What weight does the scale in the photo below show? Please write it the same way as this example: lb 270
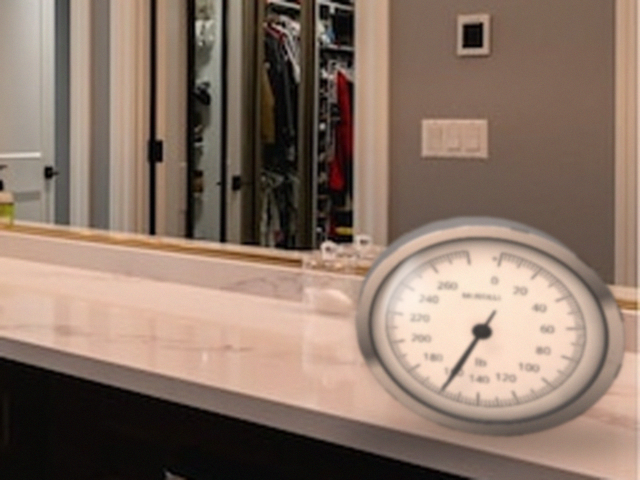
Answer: lb 160
